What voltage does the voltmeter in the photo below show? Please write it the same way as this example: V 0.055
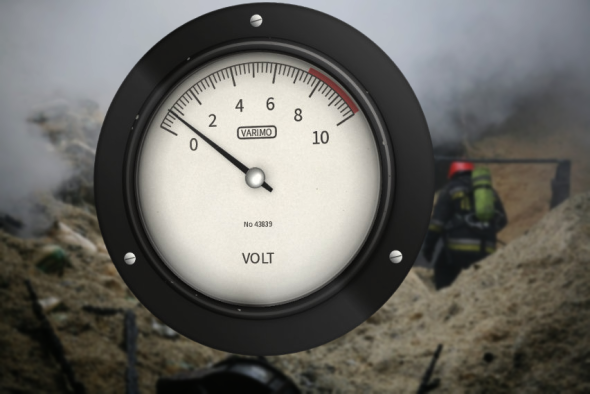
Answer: V 0.8
